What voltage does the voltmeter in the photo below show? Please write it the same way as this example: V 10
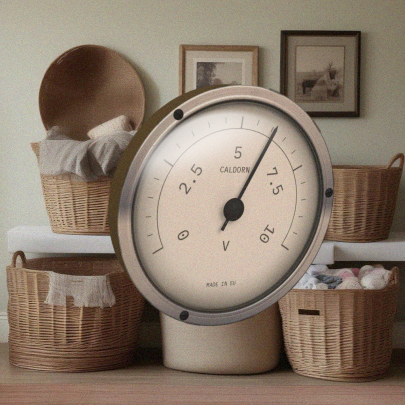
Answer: V 6
